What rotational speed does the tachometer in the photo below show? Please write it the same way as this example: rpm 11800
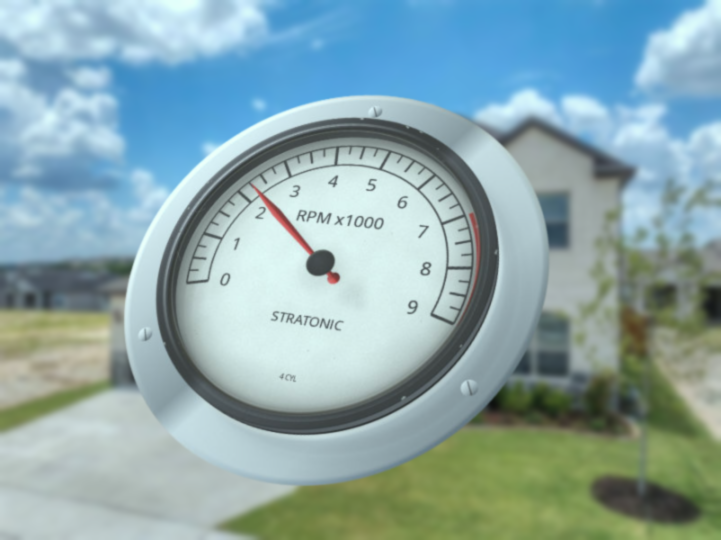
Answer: rpm 2250
